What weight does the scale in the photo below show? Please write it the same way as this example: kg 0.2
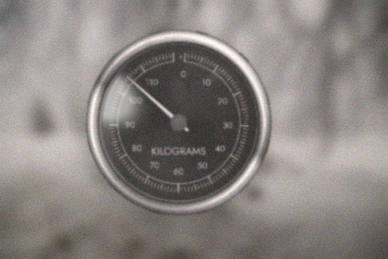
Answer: kg 105
